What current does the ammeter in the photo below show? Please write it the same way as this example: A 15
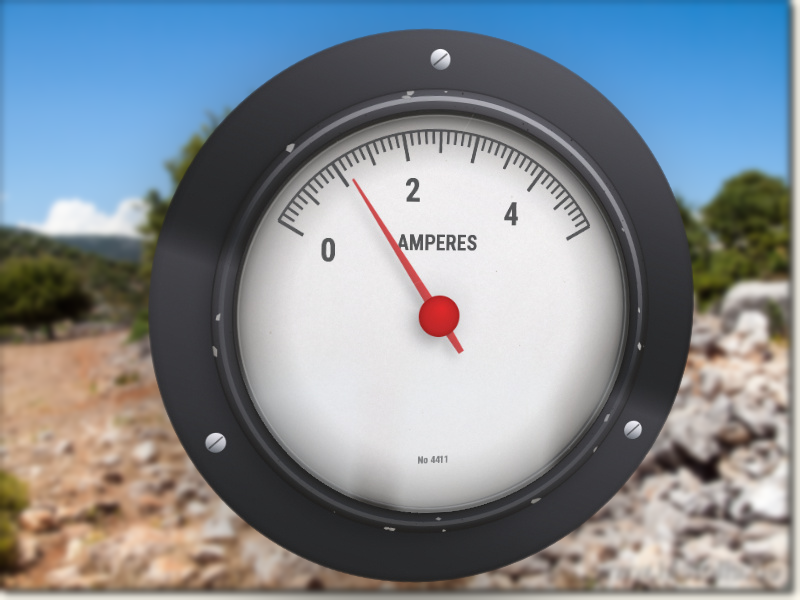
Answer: A 1.1
